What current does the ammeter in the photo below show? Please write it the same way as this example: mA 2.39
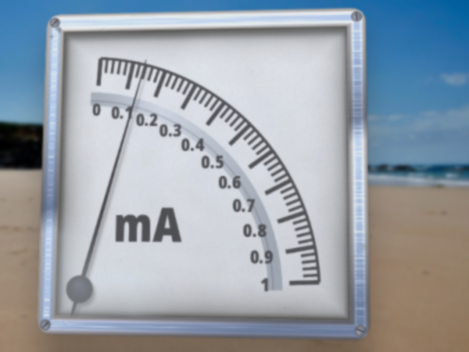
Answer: mA 0.14
